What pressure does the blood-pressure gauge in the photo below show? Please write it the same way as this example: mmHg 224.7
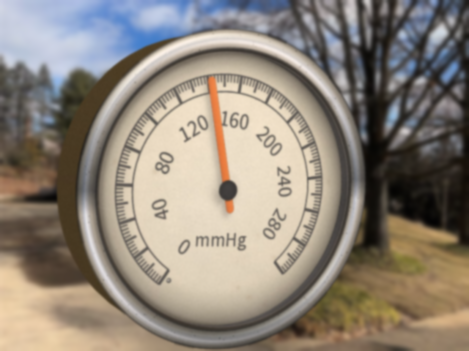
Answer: mmHg 140
